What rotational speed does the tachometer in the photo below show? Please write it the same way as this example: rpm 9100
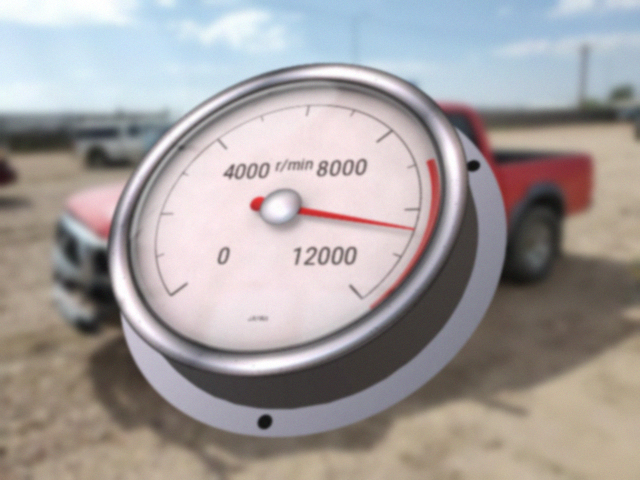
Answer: rpm 10500
